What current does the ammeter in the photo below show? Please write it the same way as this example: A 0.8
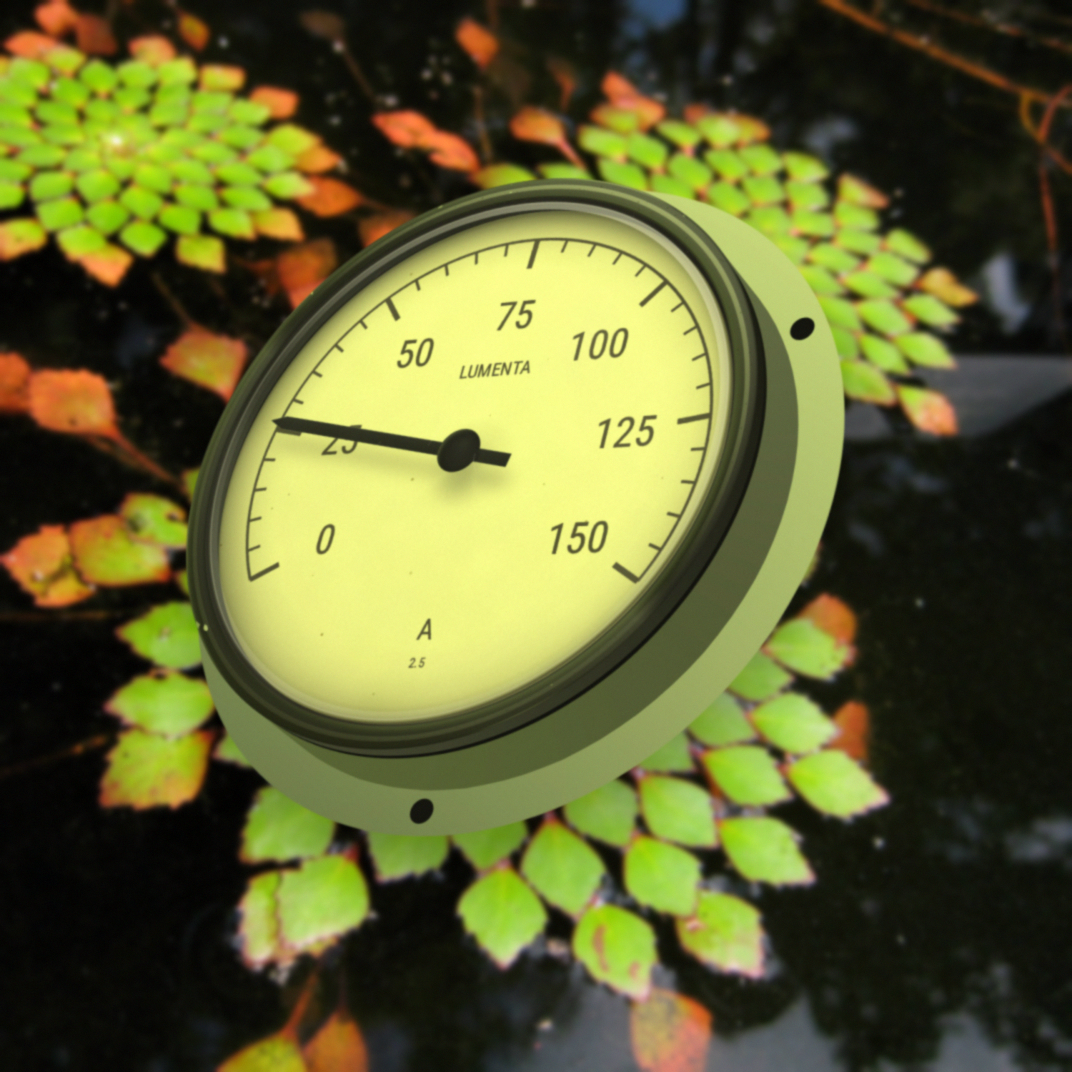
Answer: A 25
